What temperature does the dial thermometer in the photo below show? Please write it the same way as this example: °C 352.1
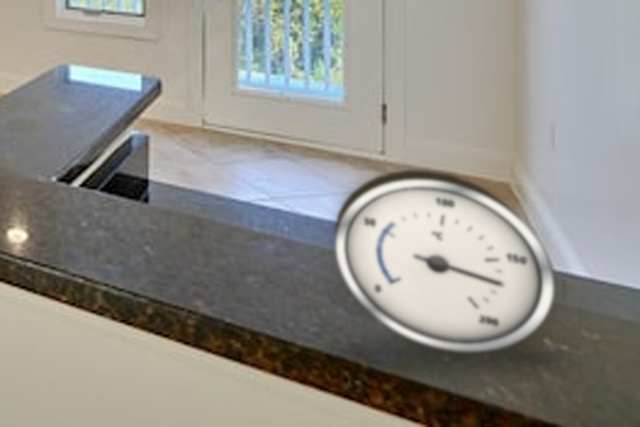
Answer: °C 170
